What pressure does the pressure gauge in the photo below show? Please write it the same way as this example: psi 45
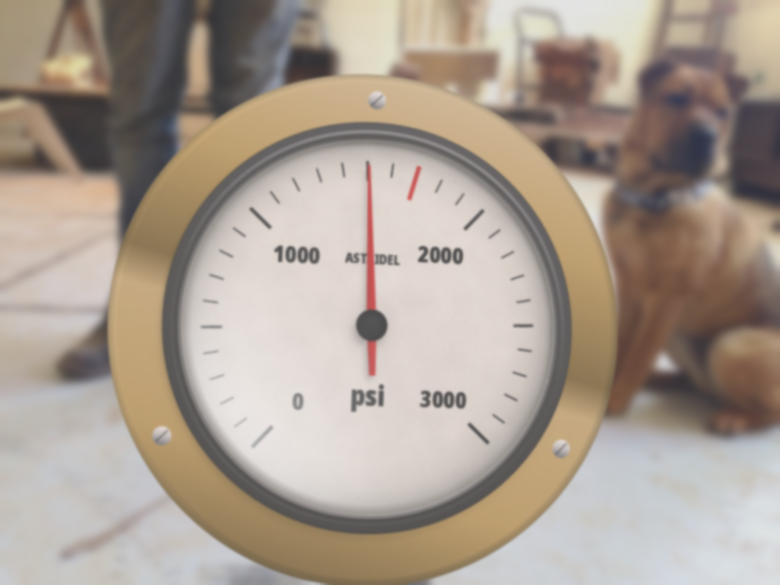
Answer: psi 1500
